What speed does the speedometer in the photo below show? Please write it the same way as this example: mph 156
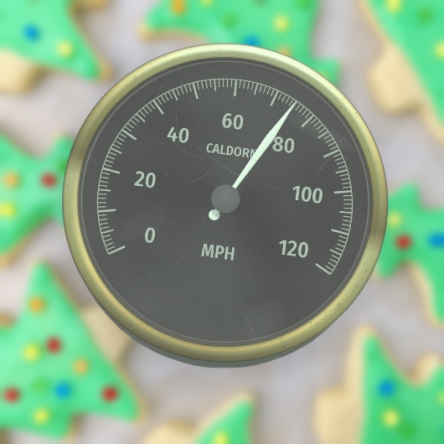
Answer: mph 75
